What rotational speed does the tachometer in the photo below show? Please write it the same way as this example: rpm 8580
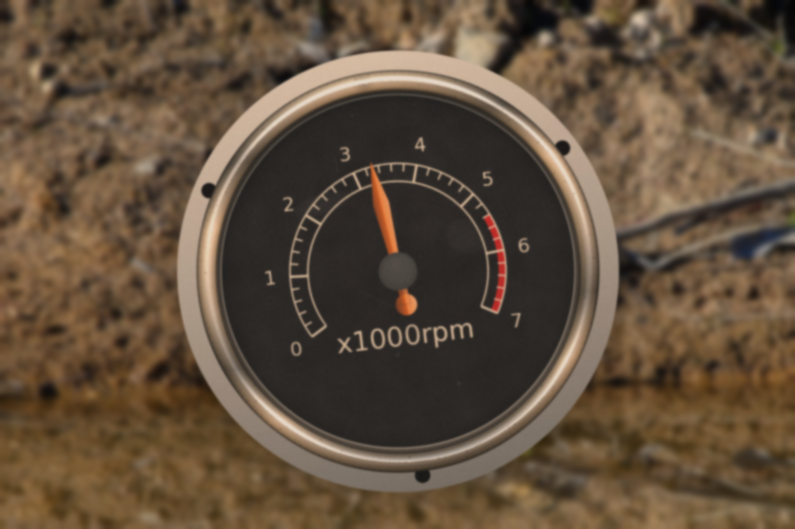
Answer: rpm 3300
